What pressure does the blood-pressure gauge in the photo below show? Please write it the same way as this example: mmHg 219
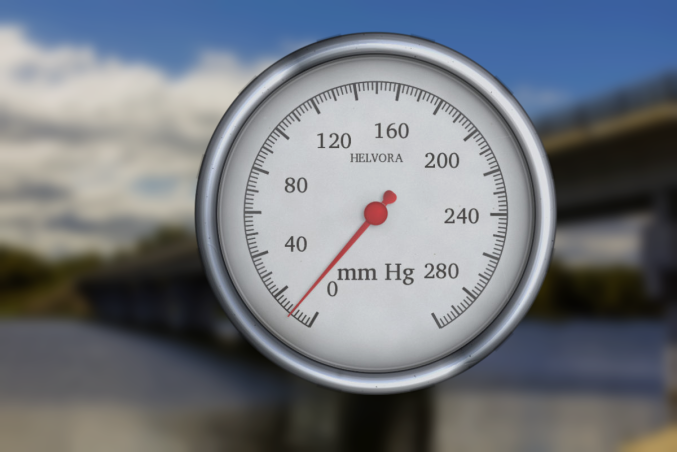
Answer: mmHg 10
